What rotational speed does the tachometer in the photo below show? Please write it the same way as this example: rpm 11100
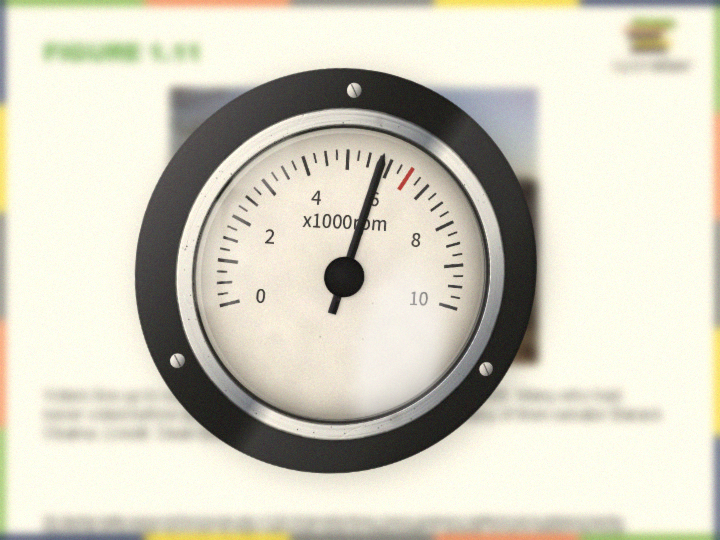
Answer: rpm 5750
